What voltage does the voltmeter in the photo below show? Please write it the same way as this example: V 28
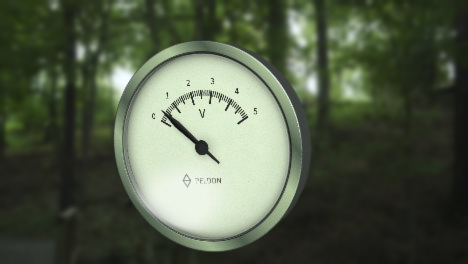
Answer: V 0.5
